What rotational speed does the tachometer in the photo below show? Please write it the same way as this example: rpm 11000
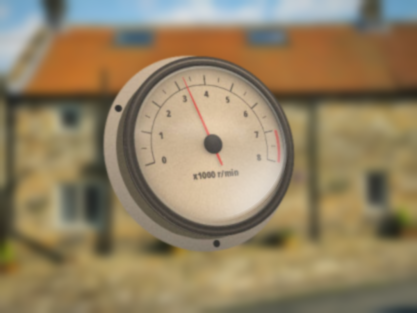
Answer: rpm 3250
